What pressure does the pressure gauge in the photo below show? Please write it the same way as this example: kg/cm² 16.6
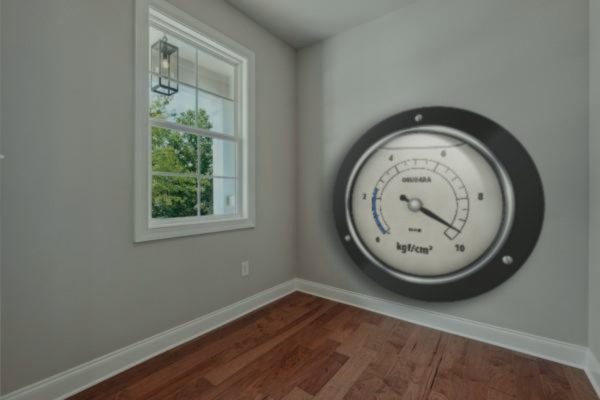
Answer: kg/cm² 9.5
